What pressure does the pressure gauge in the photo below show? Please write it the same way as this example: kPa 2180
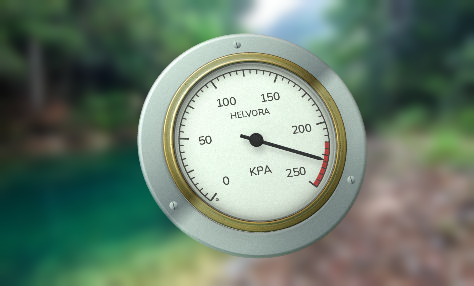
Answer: kPa 230
